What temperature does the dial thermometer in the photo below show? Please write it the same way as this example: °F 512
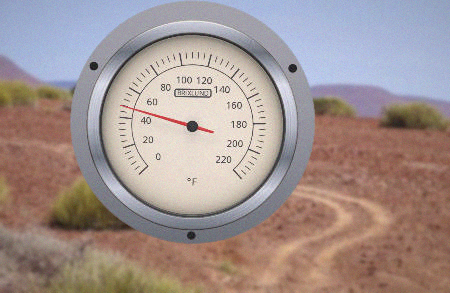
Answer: °F 48
